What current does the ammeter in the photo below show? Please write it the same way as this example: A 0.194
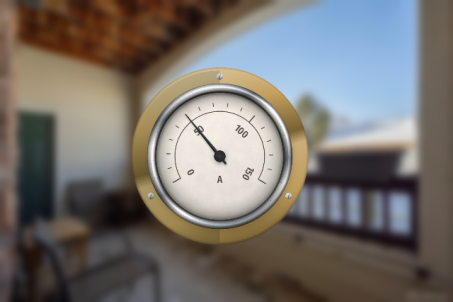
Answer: A 50
